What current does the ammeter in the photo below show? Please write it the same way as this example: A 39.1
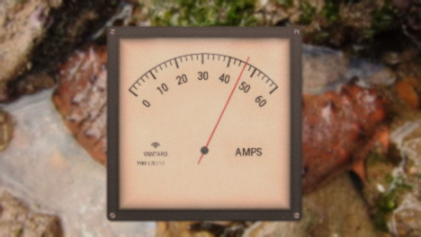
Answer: A 46
